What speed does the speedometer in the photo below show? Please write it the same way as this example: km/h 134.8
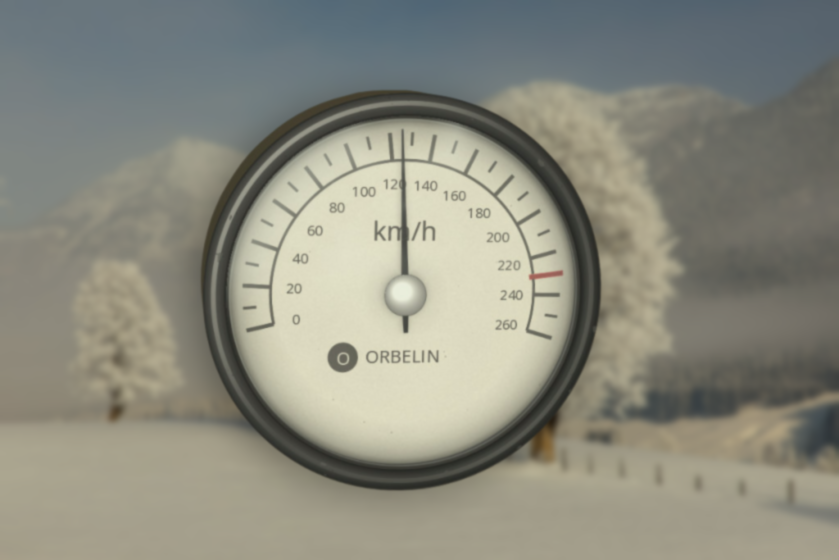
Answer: km/h 125
